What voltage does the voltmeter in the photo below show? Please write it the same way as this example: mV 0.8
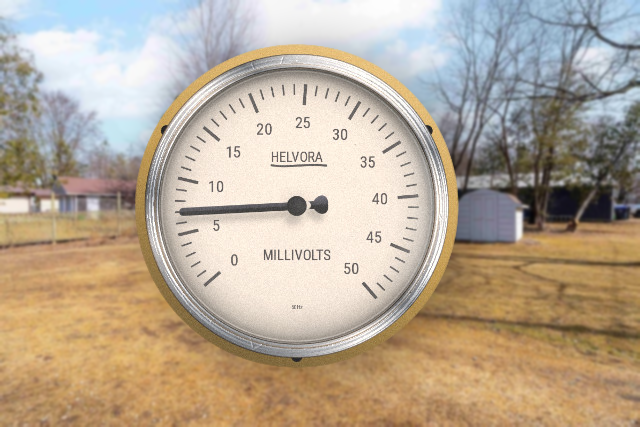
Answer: mV 7
